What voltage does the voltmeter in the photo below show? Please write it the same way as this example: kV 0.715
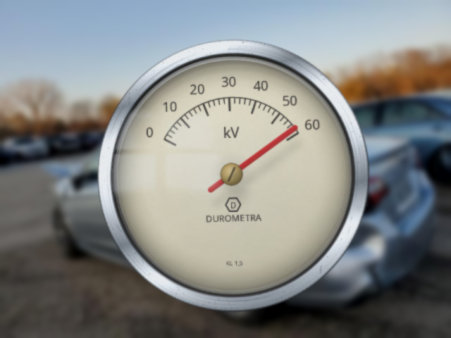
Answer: kV 58
